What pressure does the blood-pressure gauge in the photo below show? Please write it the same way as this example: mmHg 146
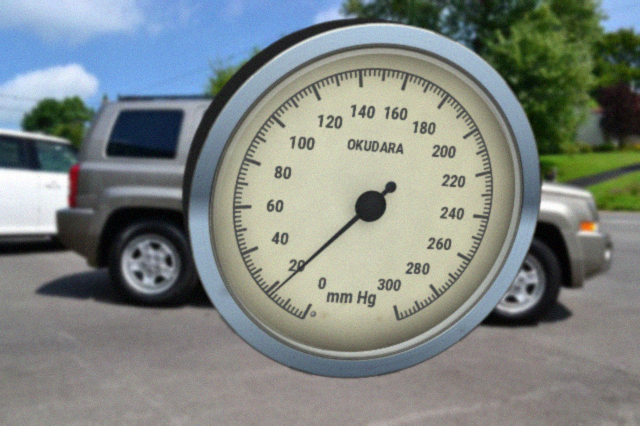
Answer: mmHg 20
